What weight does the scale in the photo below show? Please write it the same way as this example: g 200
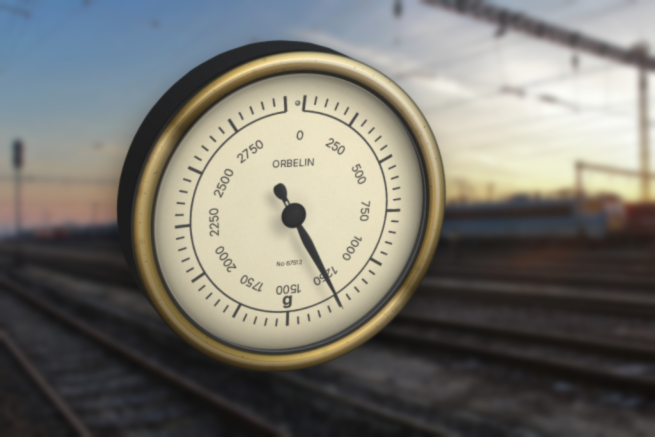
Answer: g 1250
